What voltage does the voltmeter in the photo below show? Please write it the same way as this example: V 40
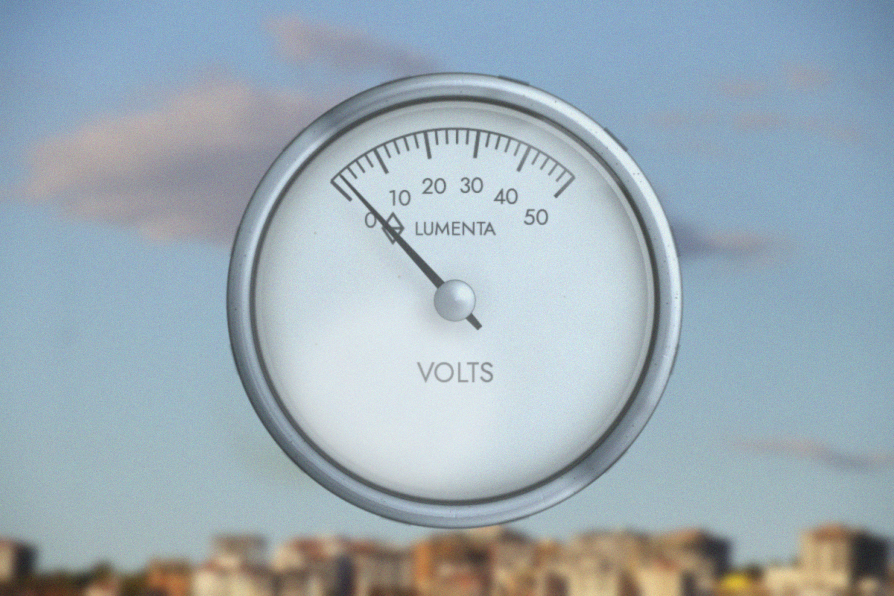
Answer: V 2
